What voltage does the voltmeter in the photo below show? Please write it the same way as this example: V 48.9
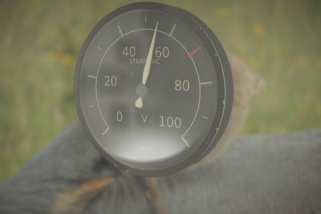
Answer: V 55
